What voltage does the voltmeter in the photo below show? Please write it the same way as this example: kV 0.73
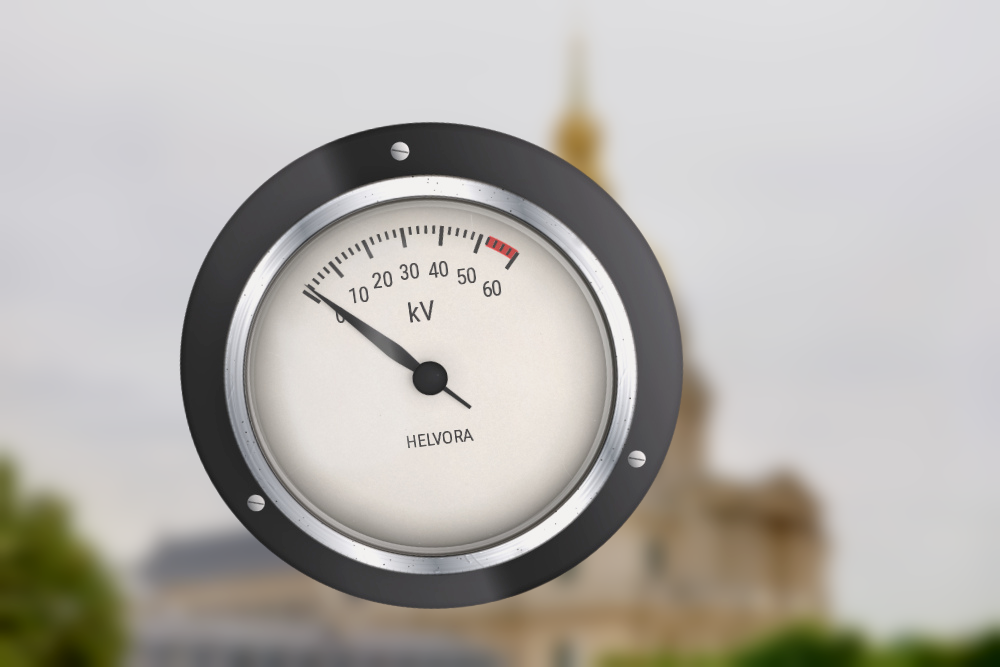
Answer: kV 2
